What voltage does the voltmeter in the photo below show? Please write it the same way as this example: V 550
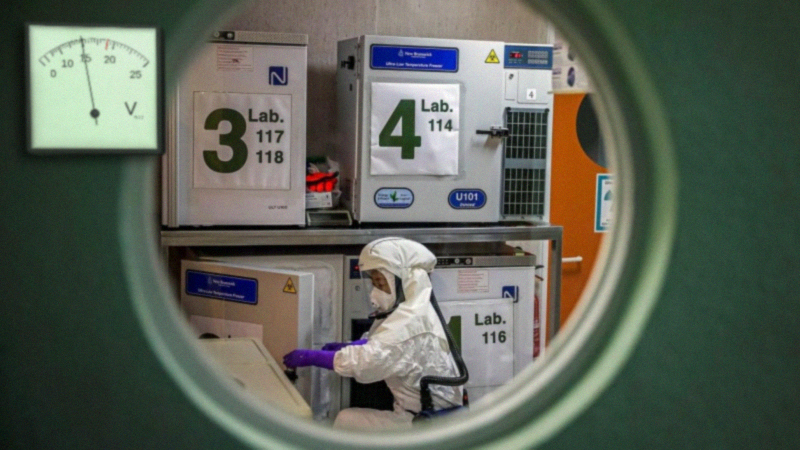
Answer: V 15
